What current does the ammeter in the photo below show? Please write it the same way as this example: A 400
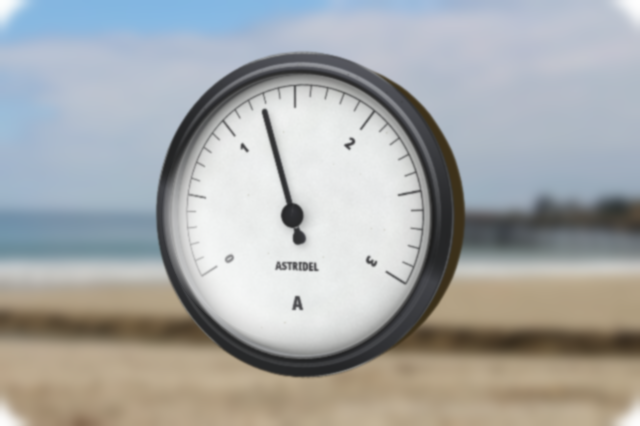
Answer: A 1.3
